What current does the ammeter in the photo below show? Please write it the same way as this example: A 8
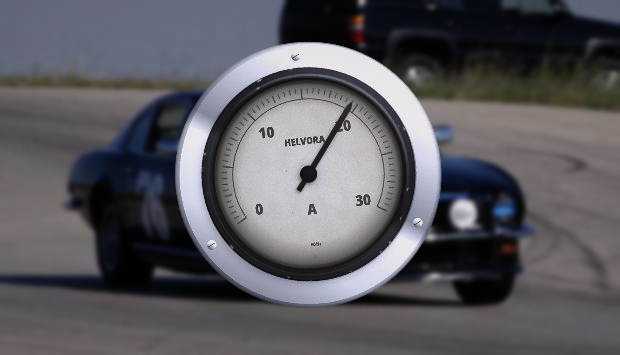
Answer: A 19.5
